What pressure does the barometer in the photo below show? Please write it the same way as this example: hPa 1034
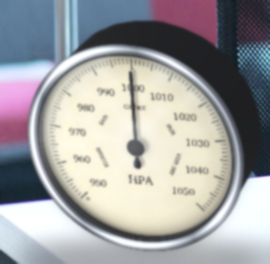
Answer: hPa 1000
